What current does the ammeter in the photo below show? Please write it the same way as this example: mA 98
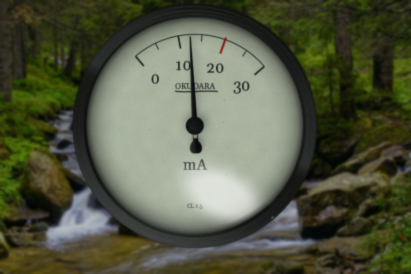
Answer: mA 12.5
